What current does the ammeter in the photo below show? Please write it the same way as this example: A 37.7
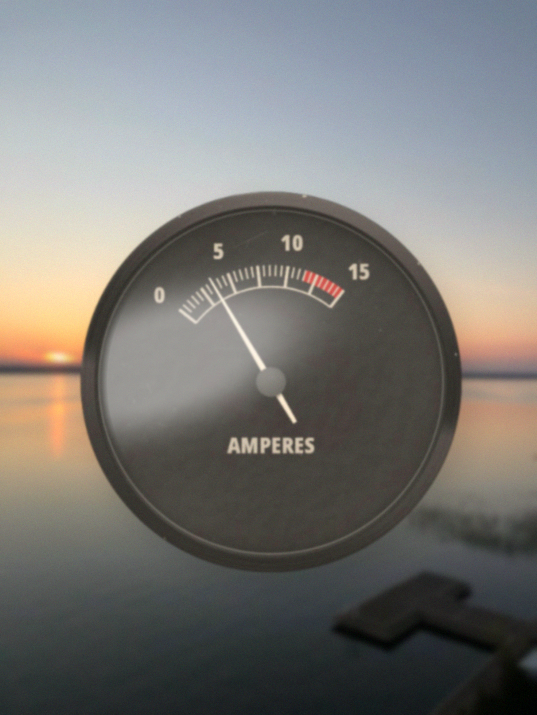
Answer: A 3.5
